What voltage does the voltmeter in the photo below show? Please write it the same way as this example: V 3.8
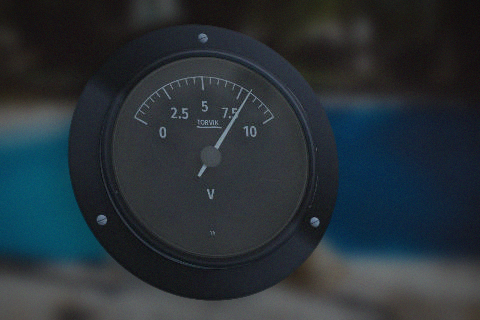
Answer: V 8
